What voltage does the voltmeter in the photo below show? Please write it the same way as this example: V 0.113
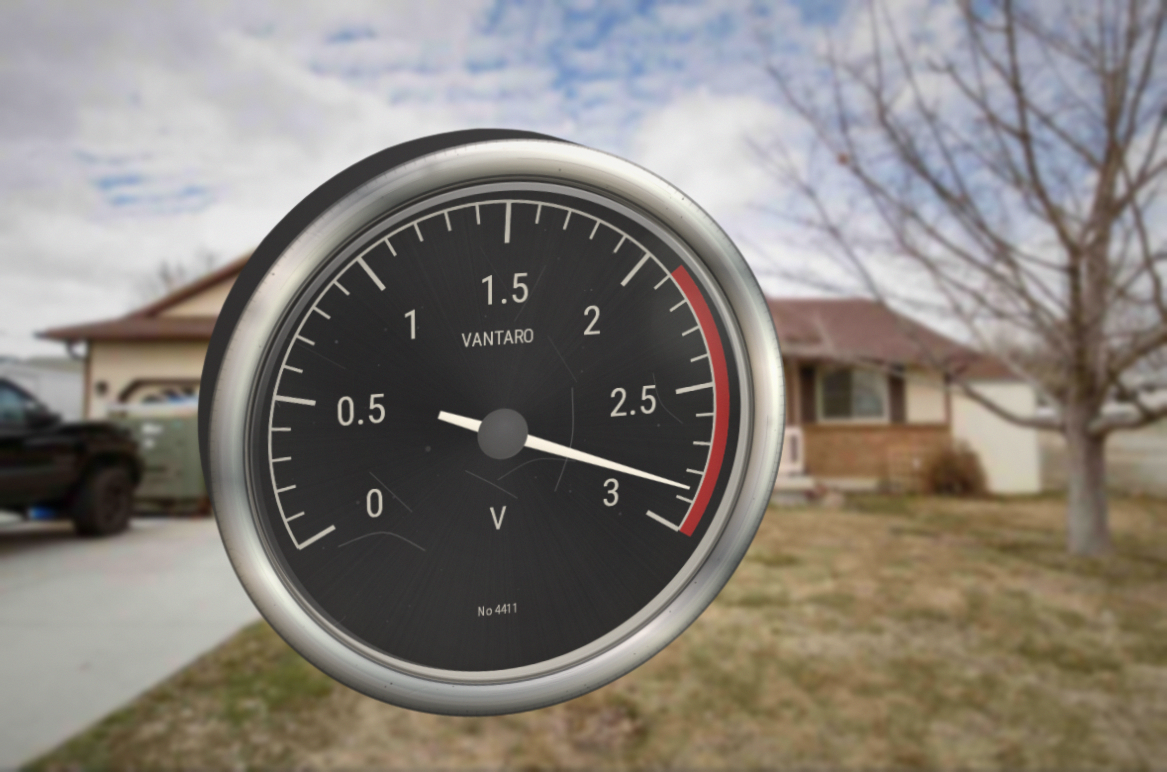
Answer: V 2.85
